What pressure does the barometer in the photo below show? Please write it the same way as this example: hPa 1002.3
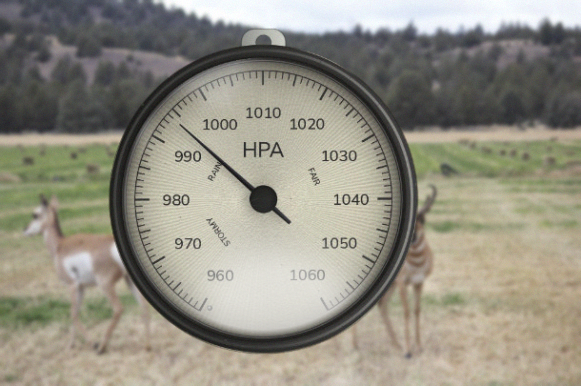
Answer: hPa 994
